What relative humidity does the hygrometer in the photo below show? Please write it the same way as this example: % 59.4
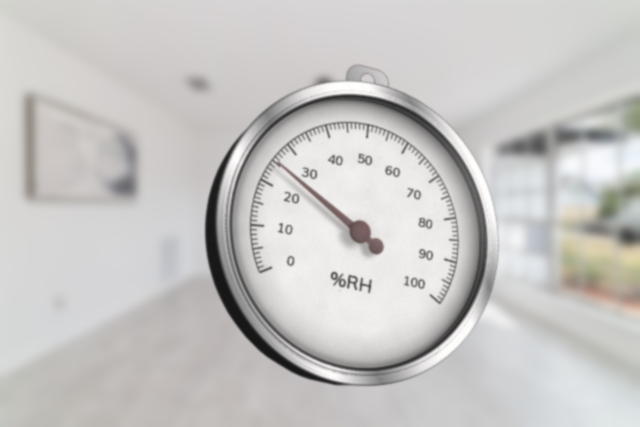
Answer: % 25
